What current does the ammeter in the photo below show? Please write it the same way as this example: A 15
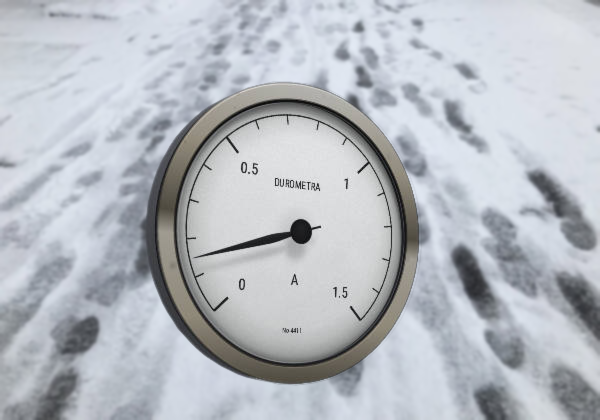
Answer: A 0.15
